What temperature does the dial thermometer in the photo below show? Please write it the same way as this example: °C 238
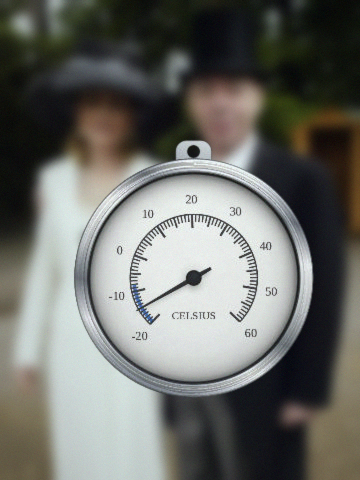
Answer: °C -15
